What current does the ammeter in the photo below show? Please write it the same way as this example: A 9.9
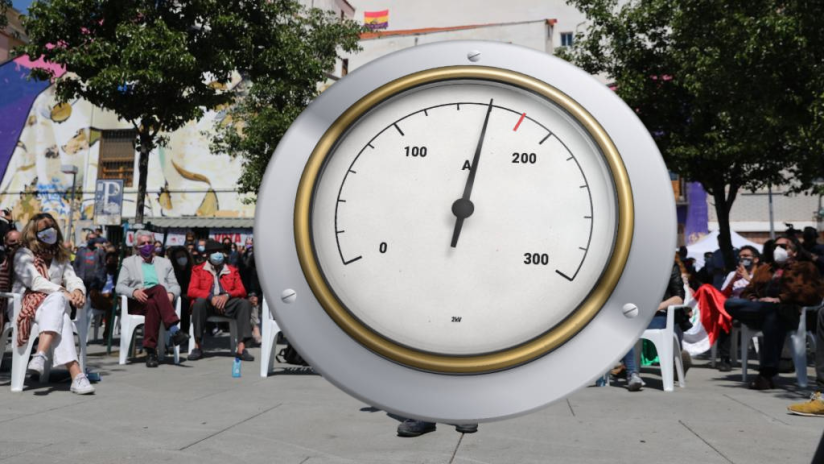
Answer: A 160
